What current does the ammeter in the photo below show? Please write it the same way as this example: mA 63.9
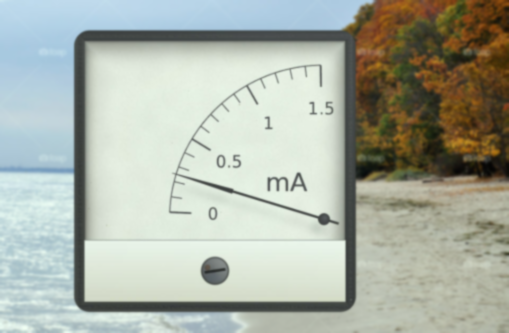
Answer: mA 0.25
